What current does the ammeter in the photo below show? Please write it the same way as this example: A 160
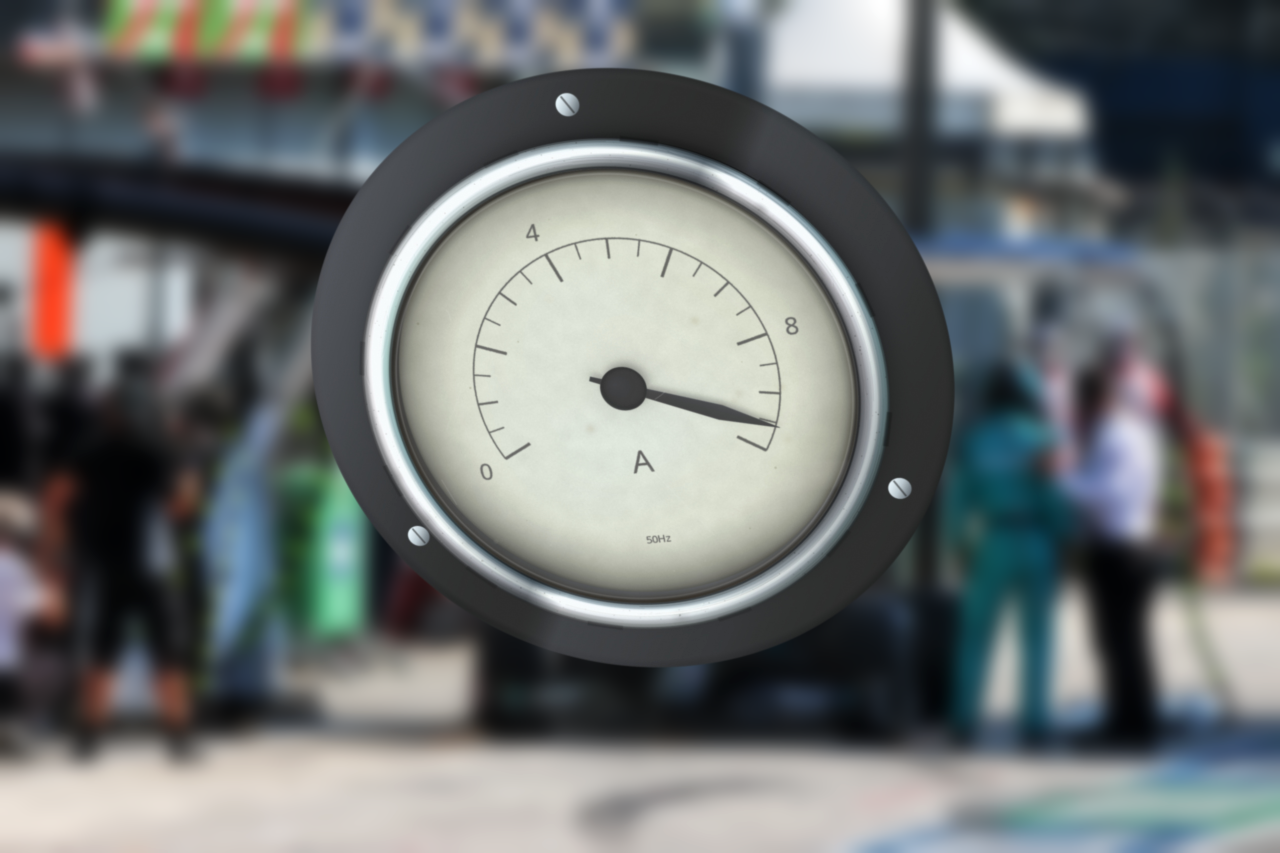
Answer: A 9.5
